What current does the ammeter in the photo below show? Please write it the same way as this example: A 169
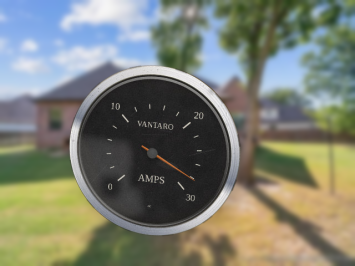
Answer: A 28
